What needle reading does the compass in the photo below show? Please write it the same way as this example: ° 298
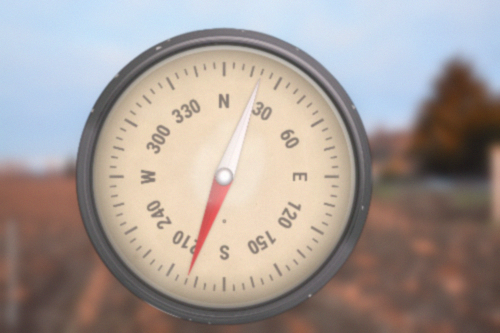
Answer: ° 200
